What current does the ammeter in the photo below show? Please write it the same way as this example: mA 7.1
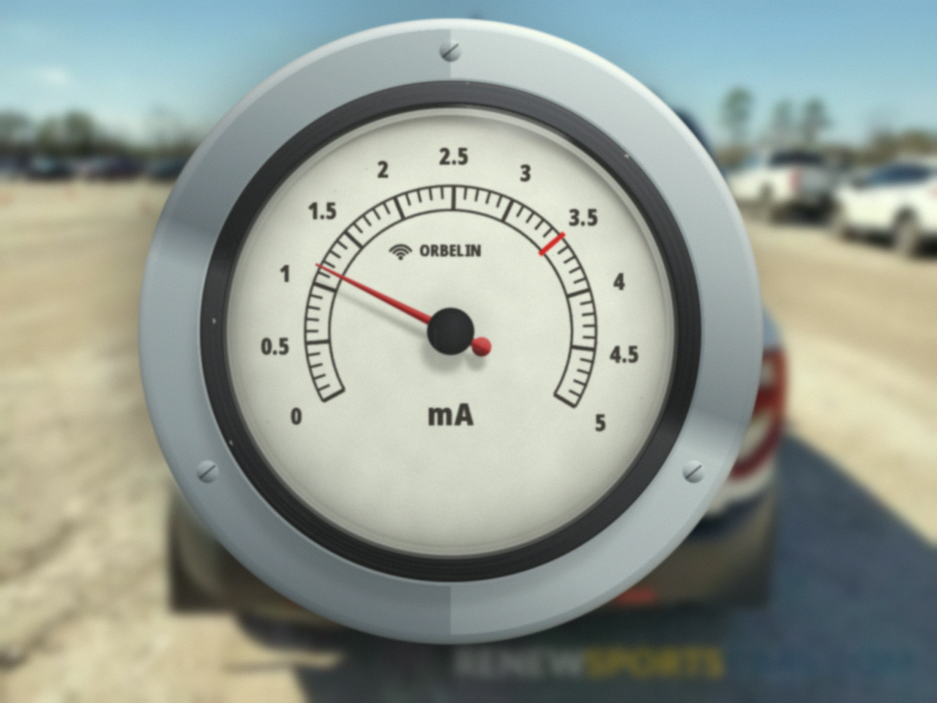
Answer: mA 1.15
